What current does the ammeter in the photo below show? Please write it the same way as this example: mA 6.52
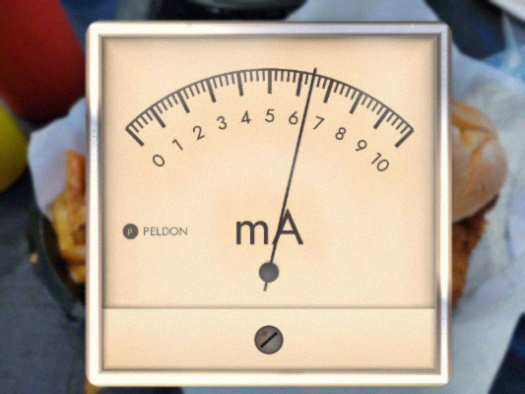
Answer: mA 6.4
